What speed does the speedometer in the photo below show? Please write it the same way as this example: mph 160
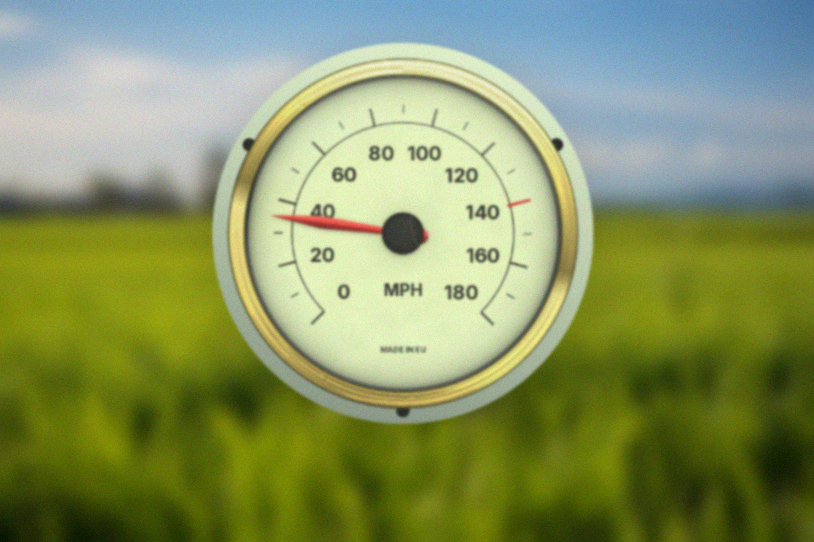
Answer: mph 35
